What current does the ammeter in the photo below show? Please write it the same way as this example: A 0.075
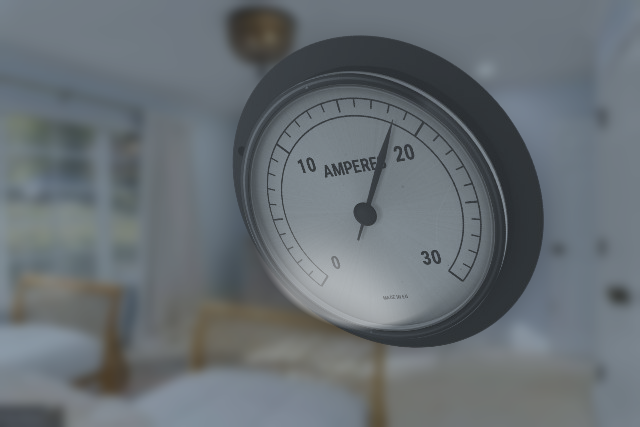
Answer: A 18.5
